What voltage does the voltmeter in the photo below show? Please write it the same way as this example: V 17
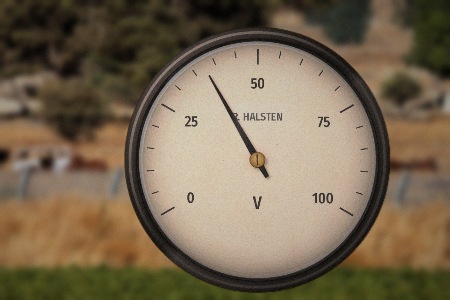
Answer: V 37.5
